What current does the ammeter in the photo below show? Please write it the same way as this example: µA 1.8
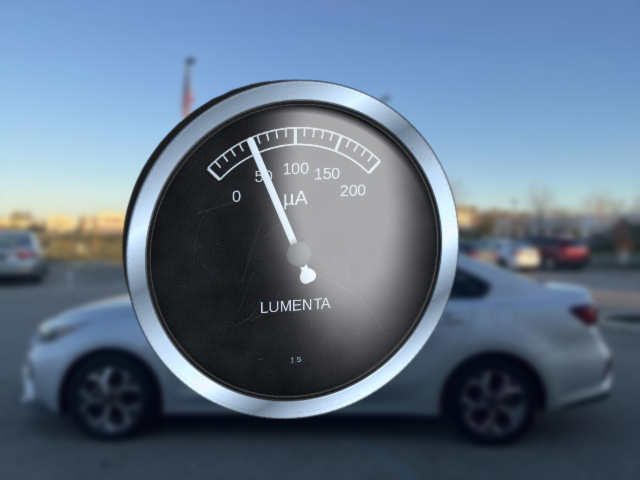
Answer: µA 50
